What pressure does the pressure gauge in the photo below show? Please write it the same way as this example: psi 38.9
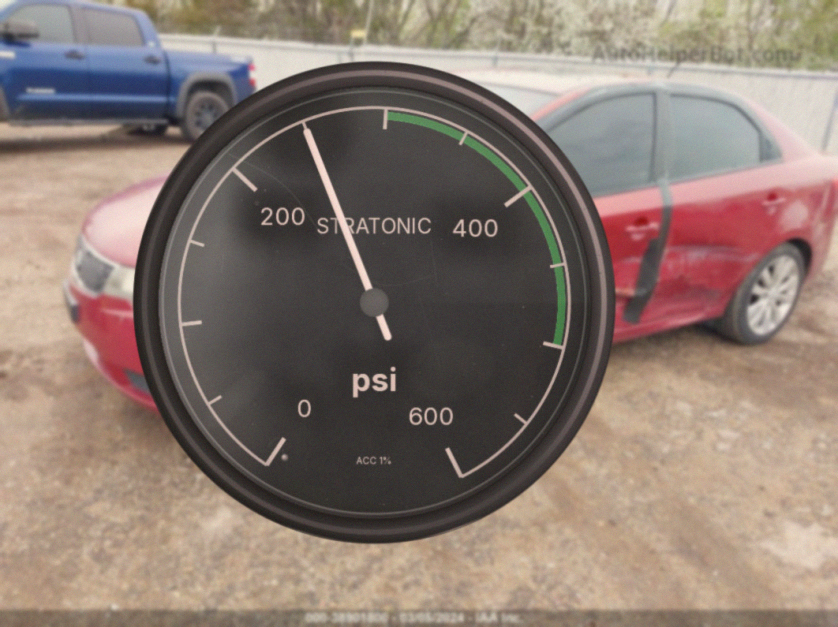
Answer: psi 250
